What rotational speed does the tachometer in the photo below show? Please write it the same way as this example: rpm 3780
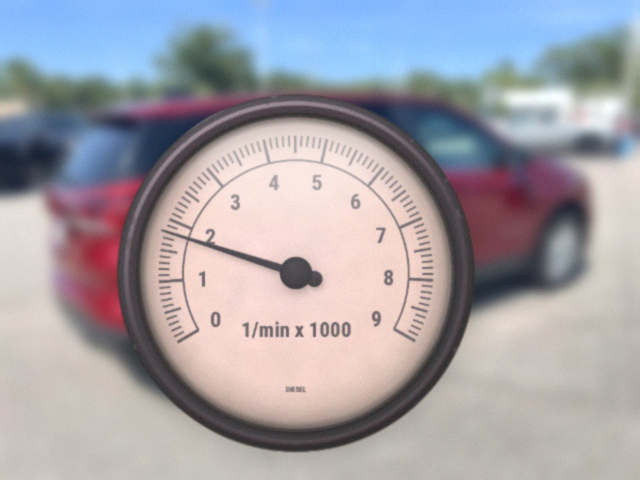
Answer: rpm 1800
